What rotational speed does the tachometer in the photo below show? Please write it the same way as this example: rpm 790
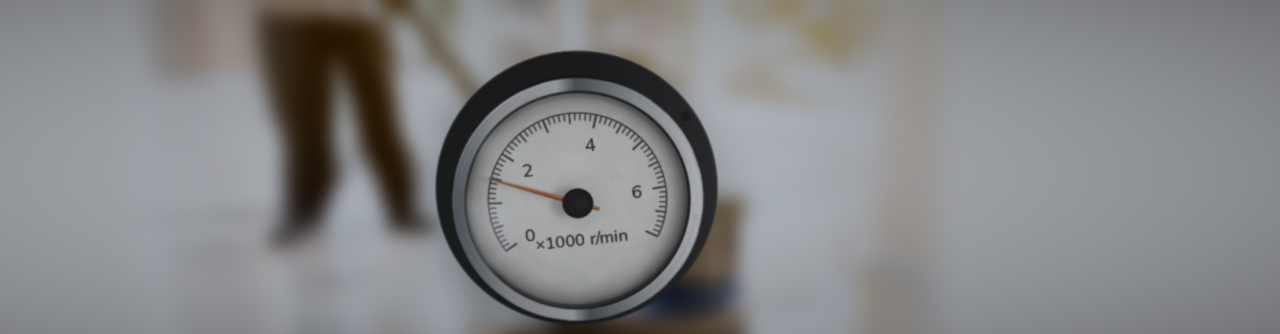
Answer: rpm 1500
